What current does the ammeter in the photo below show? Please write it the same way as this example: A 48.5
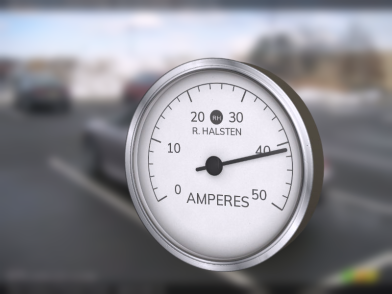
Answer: A 41
